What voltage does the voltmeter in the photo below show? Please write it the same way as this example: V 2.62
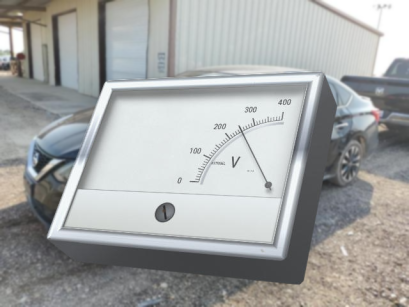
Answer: V 250
